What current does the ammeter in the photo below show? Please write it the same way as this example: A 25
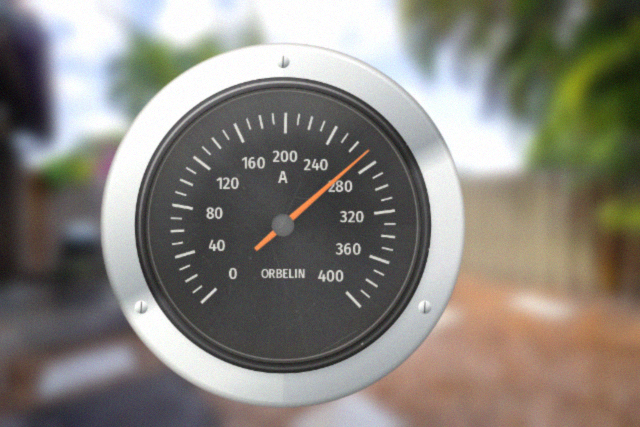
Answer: A 270
